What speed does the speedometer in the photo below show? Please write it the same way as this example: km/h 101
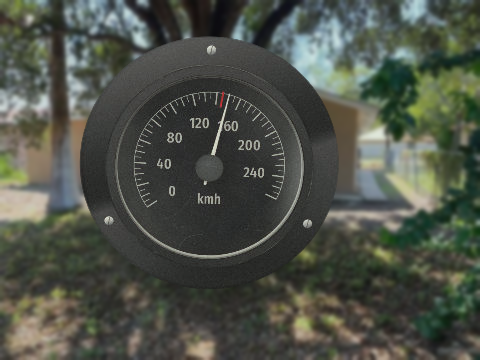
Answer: km/h 150
